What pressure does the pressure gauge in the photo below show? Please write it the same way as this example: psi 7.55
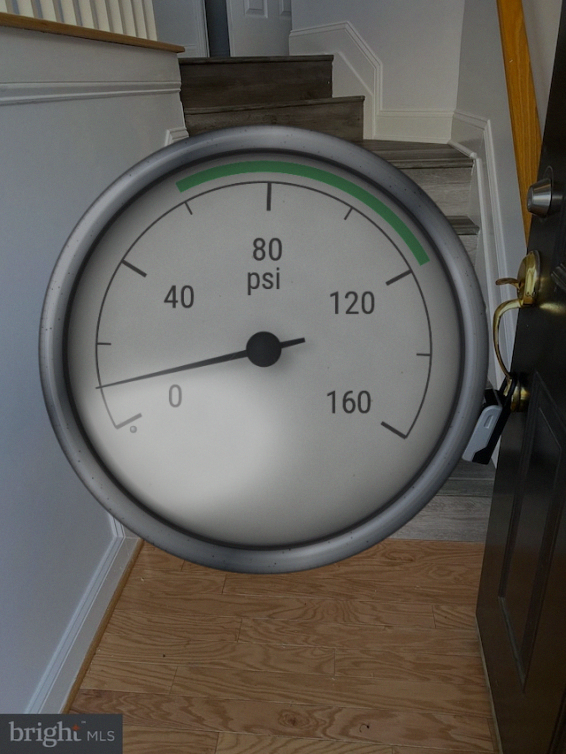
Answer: psi 10
